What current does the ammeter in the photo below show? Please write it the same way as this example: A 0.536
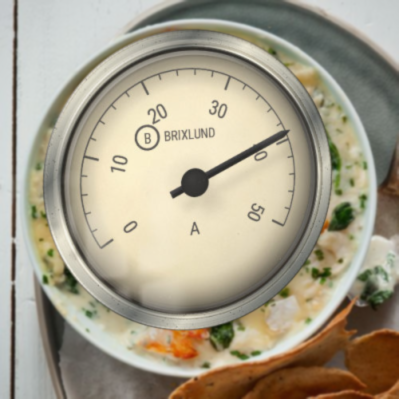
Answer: A 39
